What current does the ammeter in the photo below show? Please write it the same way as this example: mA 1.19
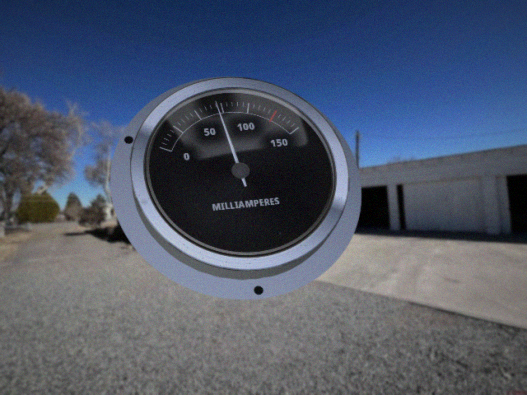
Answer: mA 70
